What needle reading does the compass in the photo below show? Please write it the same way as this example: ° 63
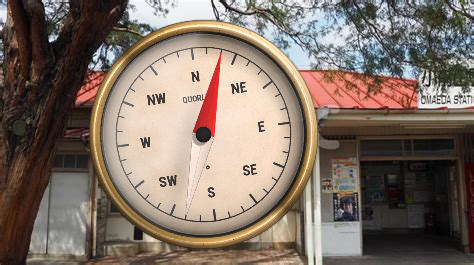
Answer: ° 20
